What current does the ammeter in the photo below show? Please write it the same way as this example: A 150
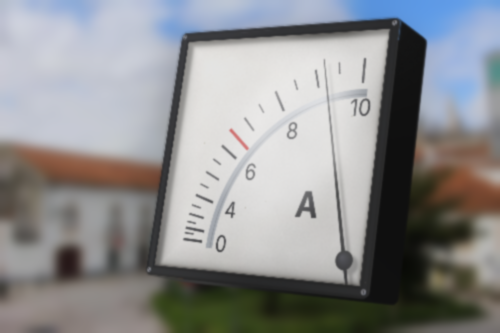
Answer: A 9.25
